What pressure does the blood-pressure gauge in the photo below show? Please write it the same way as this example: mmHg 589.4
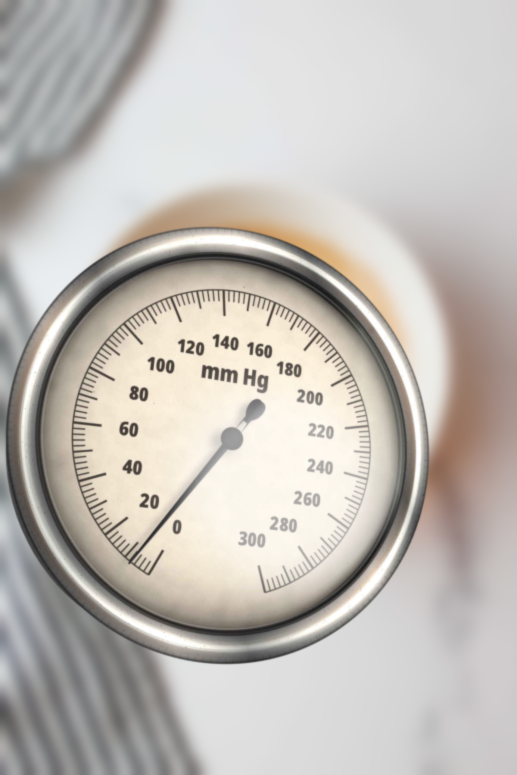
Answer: mmHg 8
